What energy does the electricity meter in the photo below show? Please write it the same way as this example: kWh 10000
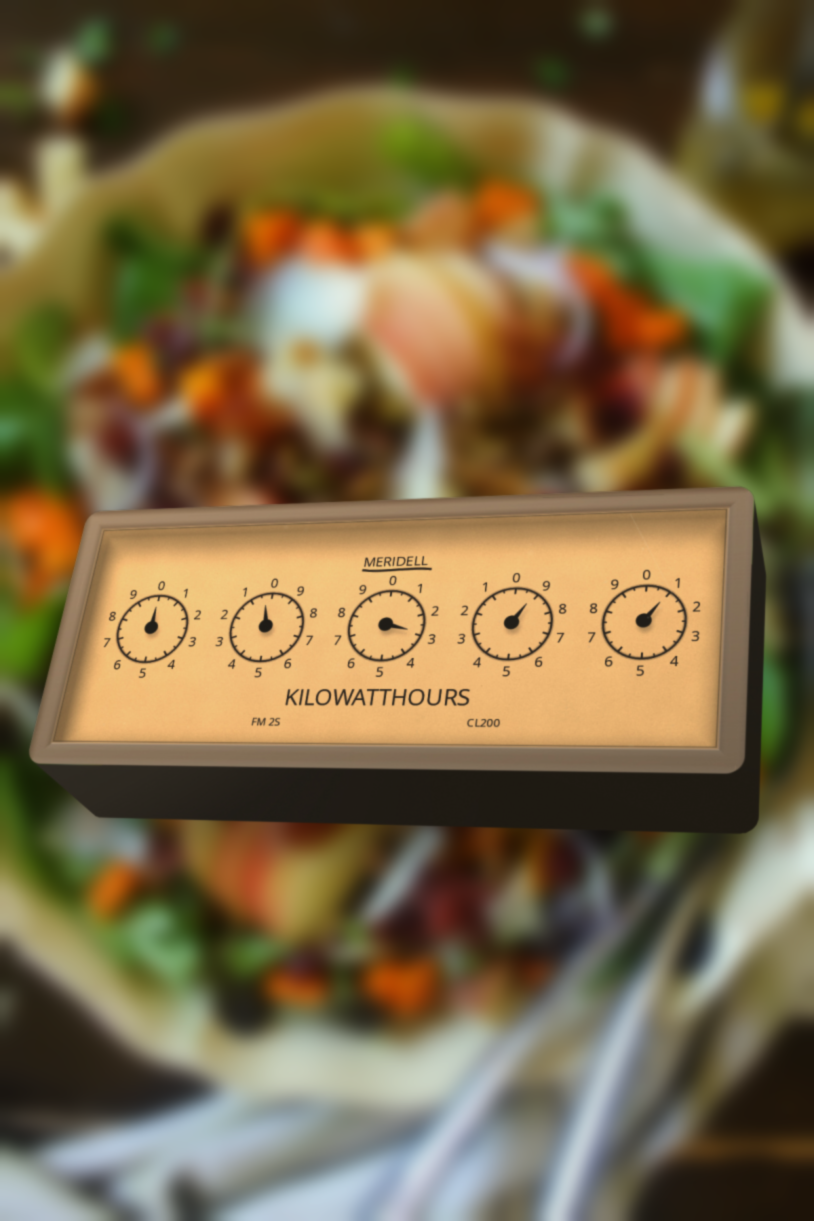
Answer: kWh 291
